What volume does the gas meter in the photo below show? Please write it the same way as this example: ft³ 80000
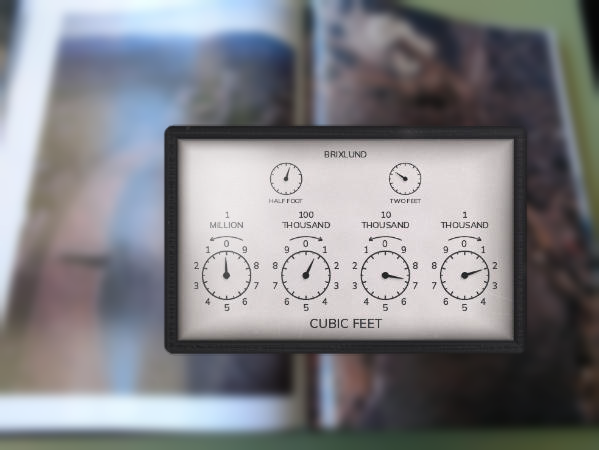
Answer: ft³ 7200
